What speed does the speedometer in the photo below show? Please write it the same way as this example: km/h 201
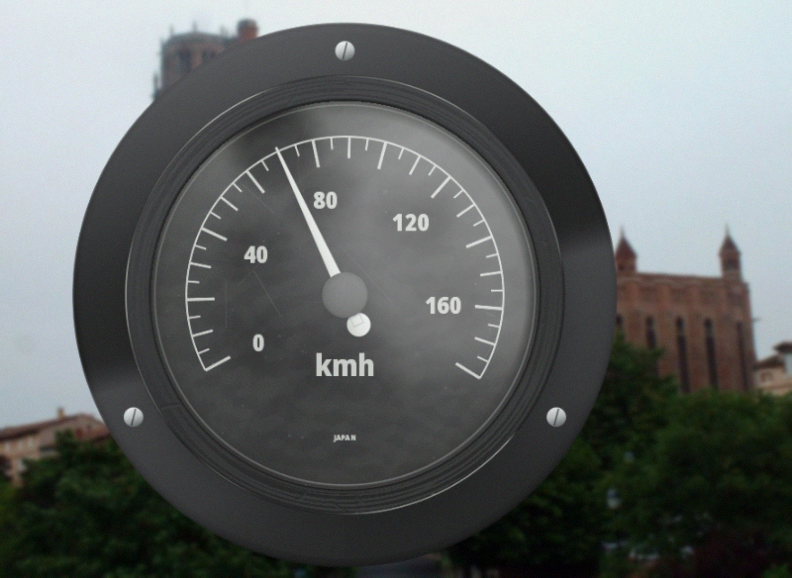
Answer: km/h 70
